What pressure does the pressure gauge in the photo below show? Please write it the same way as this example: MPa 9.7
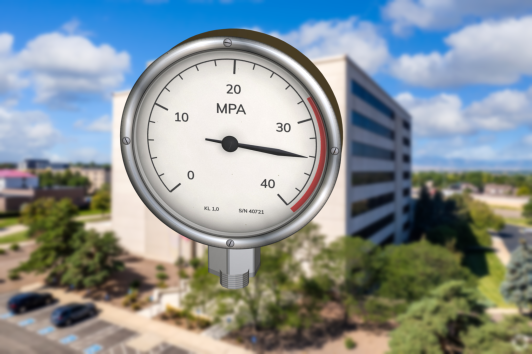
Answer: MPa 34
